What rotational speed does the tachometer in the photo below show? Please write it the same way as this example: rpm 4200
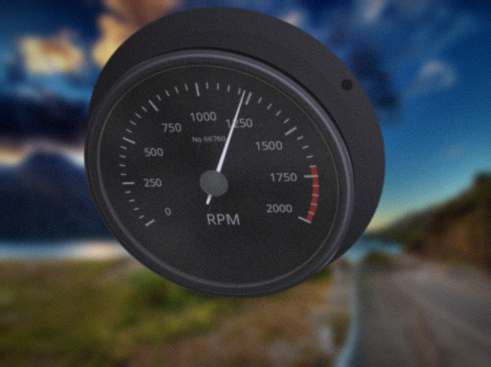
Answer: rpm 1225
